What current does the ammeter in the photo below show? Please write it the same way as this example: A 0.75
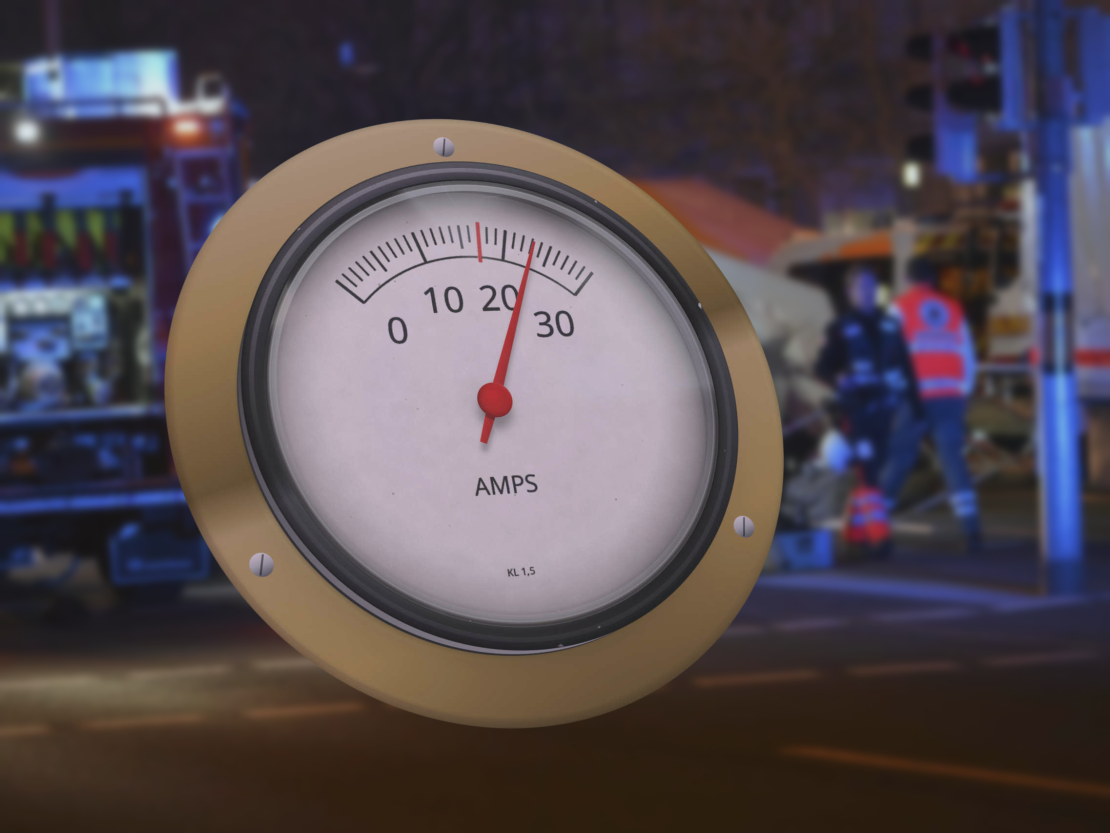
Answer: A 23
